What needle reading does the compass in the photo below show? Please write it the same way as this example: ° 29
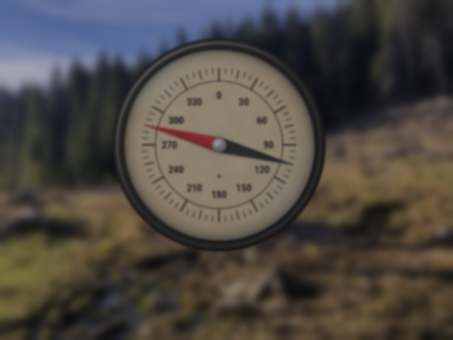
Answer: ° 285
